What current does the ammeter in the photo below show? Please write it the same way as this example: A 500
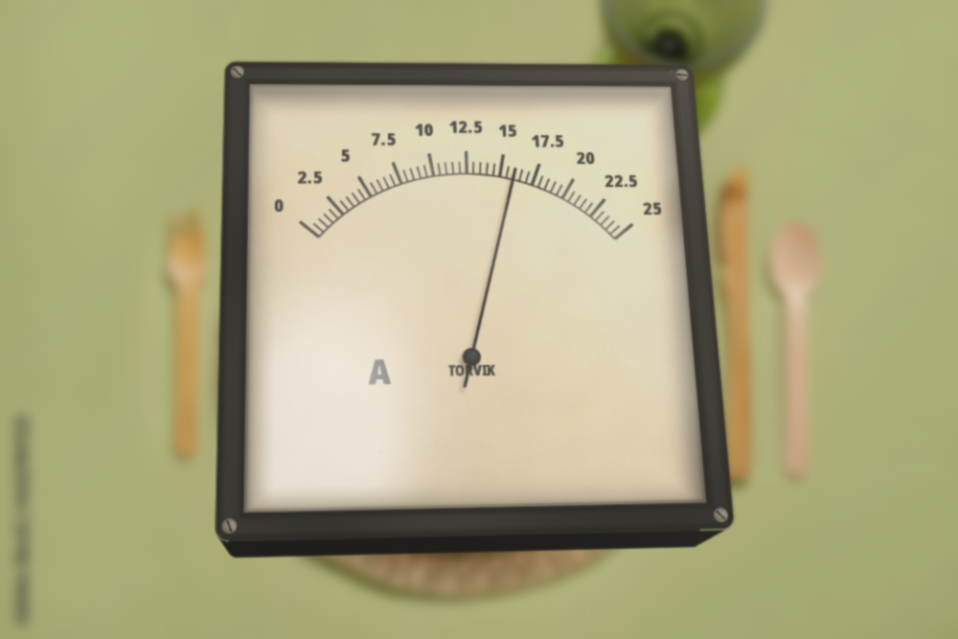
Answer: A 16
